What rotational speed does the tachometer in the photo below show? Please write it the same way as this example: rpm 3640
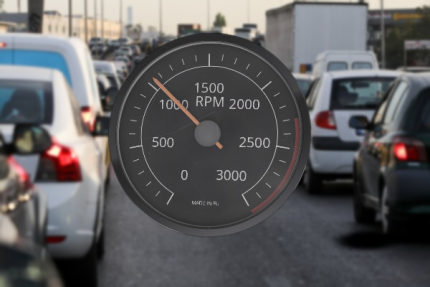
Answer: rpm 1050
